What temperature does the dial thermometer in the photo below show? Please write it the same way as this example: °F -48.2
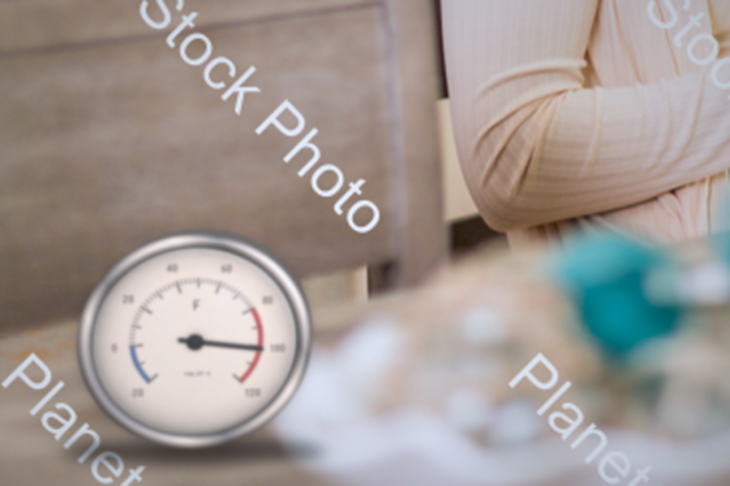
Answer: °F 100
